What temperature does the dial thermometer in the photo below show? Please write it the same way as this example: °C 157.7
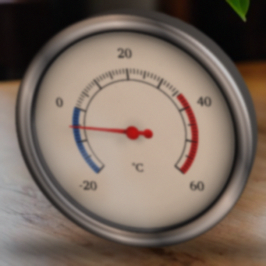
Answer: °C -5
